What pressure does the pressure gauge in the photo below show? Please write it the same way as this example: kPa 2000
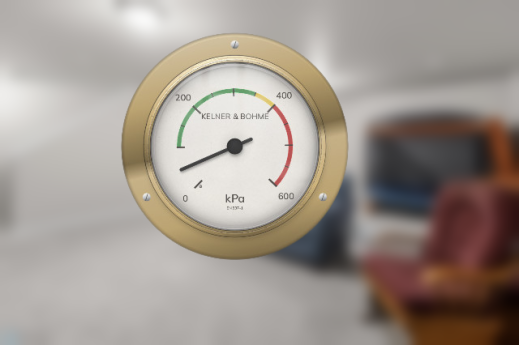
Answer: kPa 50
